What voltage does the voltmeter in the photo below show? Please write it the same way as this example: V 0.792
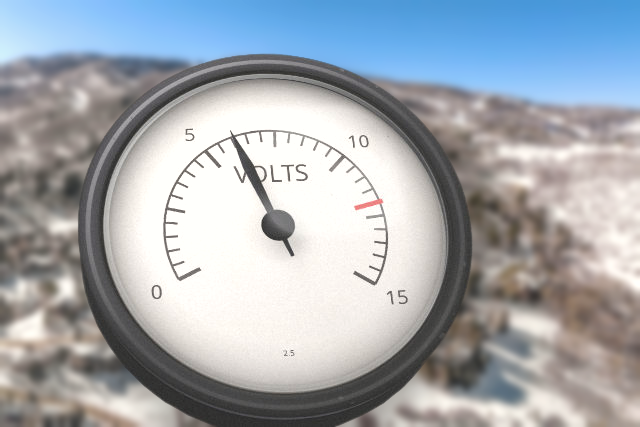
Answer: V 6
